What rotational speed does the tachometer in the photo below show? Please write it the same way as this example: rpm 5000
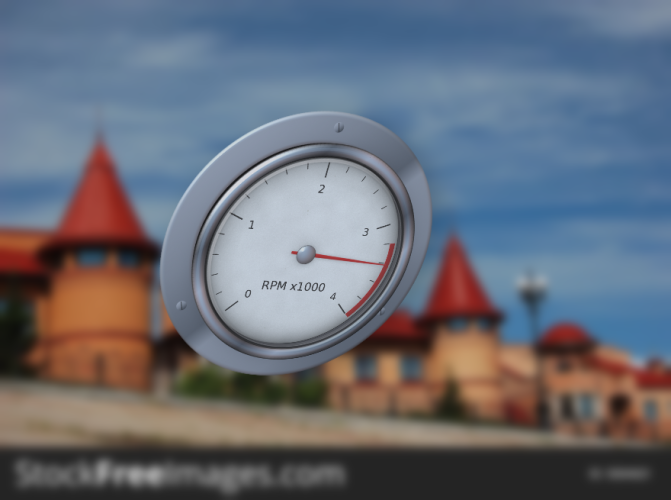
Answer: rpm 3400
